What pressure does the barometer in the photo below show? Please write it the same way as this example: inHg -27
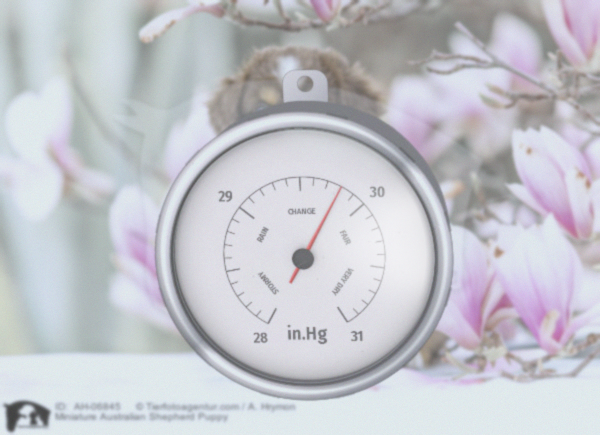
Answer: inHg 29.8
